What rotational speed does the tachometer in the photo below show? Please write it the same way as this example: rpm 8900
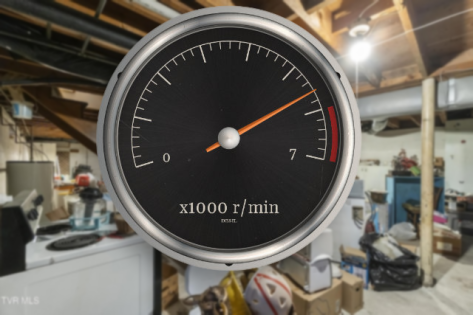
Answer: rpm 5600
